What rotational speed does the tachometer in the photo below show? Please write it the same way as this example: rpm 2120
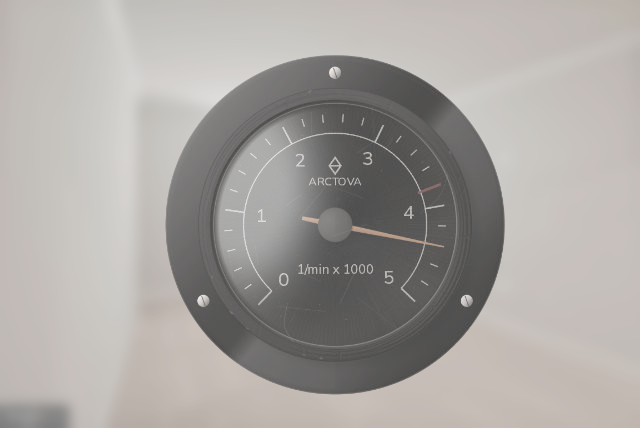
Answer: rpm 4400
